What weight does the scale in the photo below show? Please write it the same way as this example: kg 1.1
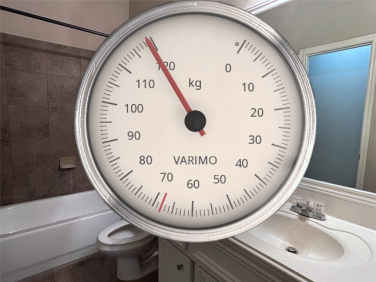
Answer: kg 119
